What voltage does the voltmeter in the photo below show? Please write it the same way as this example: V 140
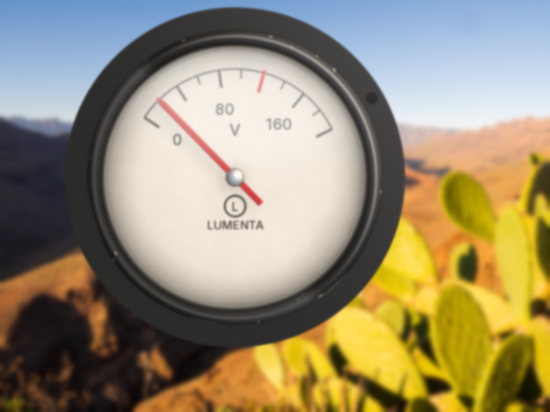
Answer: V 20
